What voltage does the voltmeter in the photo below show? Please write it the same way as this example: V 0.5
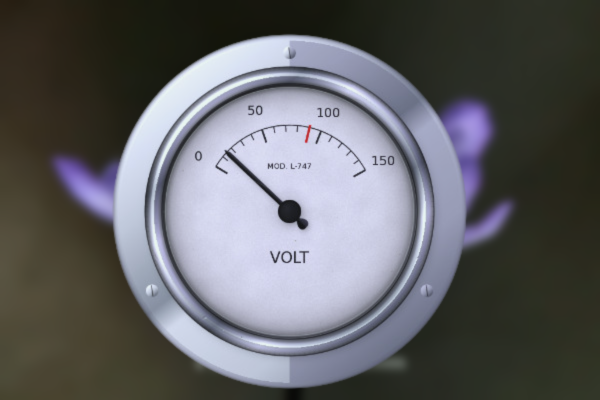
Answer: V 15
